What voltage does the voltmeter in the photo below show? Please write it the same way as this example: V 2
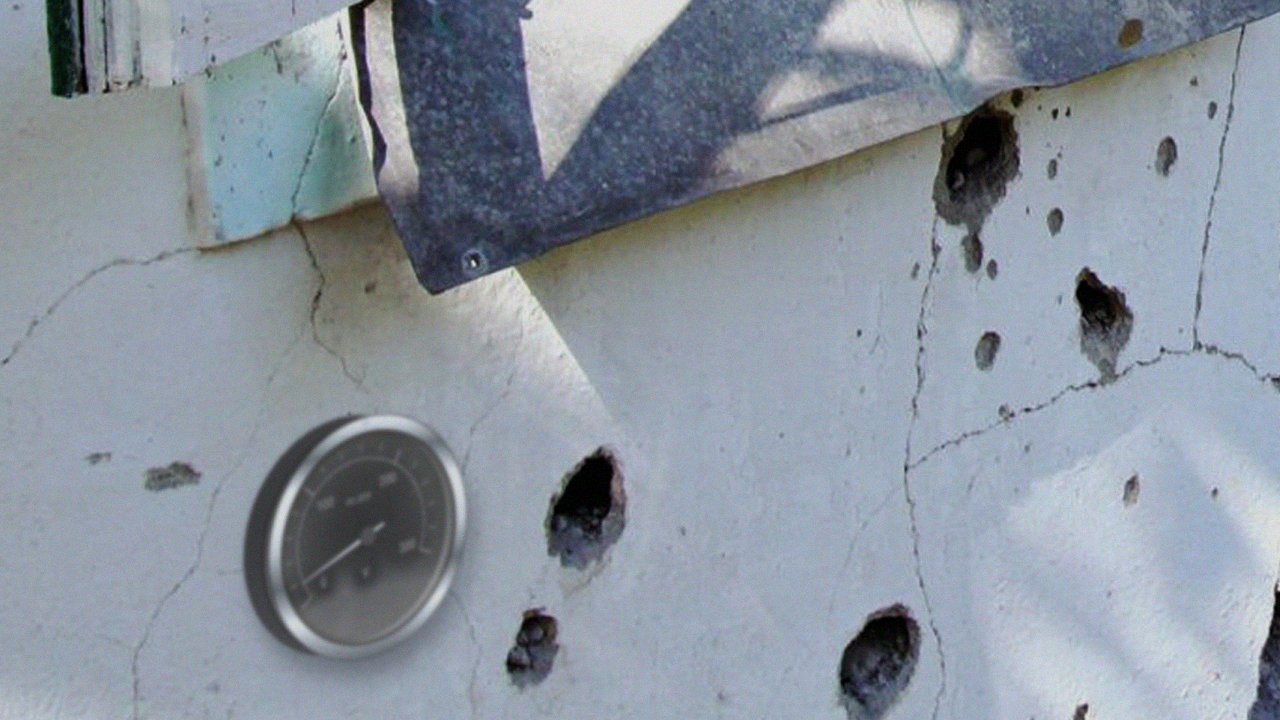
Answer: V 20
